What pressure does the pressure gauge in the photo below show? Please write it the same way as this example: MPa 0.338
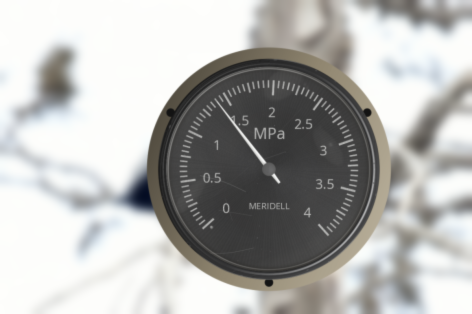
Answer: MPa 1.4
